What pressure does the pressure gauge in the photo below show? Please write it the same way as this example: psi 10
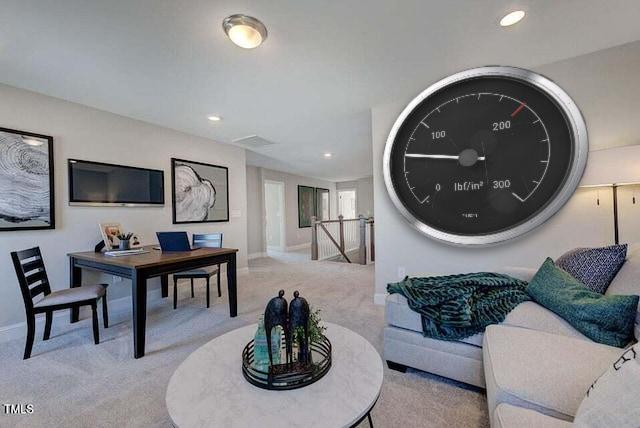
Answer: psi 60
